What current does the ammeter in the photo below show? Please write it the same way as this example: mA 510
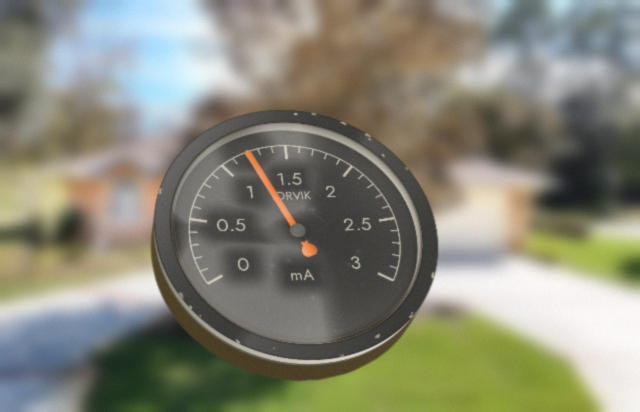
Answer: mA 1.2
